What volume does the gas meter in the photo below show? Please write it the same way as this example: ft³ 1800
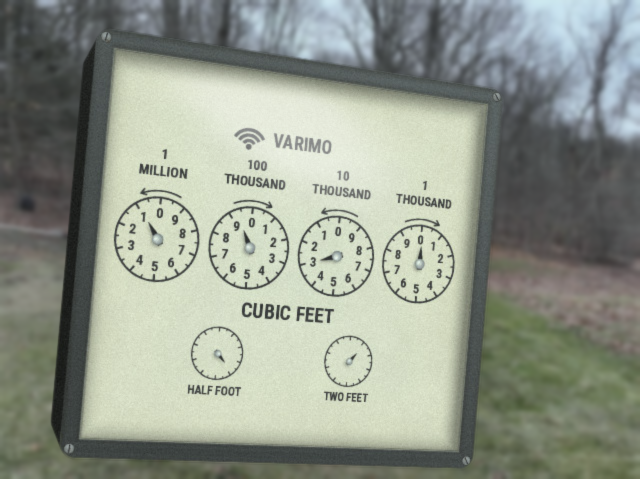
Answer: ft³ 93000
